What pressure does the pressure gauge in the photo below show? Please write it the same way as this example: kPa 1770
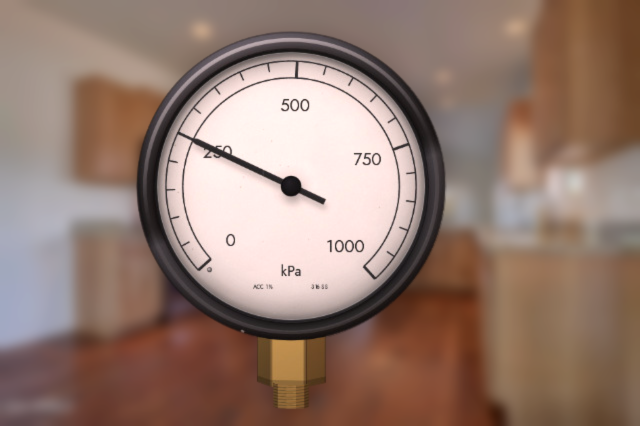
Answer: kPa 250
